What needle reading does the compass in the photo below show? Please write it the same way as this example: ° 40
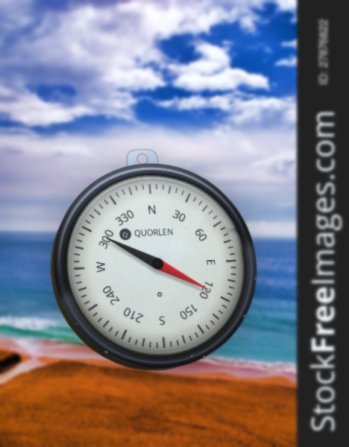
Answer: ° 120
